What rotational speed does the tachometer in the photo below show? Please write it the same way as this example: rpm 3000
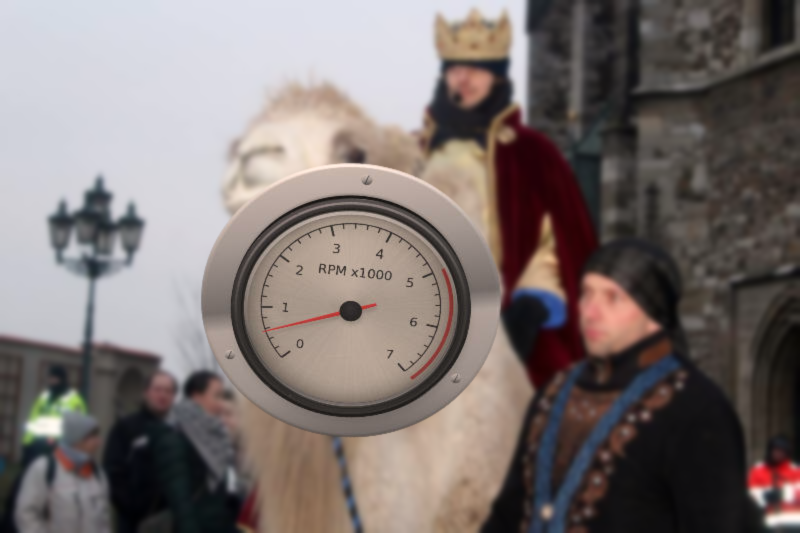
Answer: rpm 600
